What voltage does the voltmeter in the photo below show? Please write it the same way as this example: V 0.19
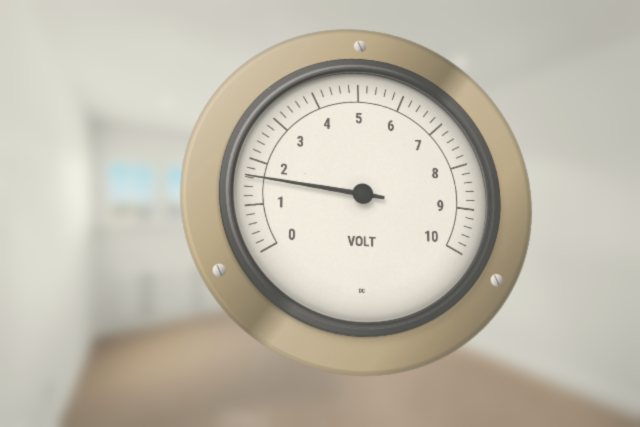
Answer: V 1.6
